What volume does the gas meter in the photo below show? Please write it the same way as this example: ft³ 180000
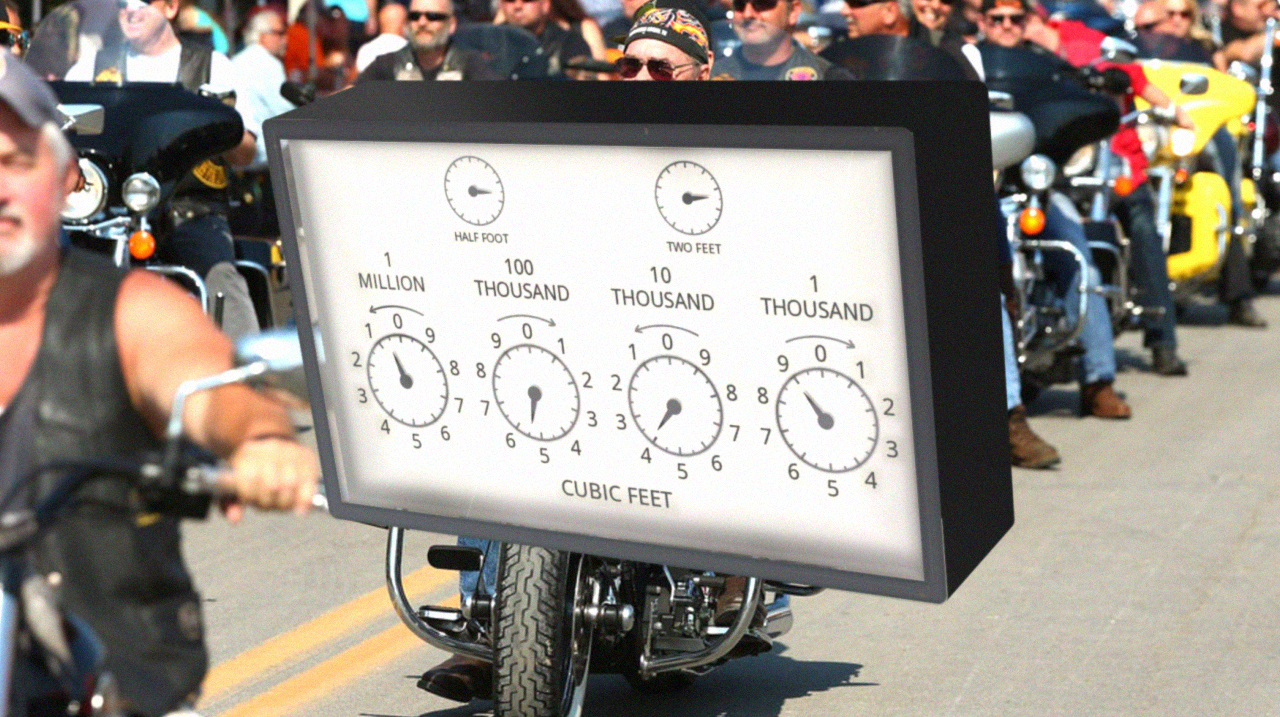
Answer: ft³ 53900
